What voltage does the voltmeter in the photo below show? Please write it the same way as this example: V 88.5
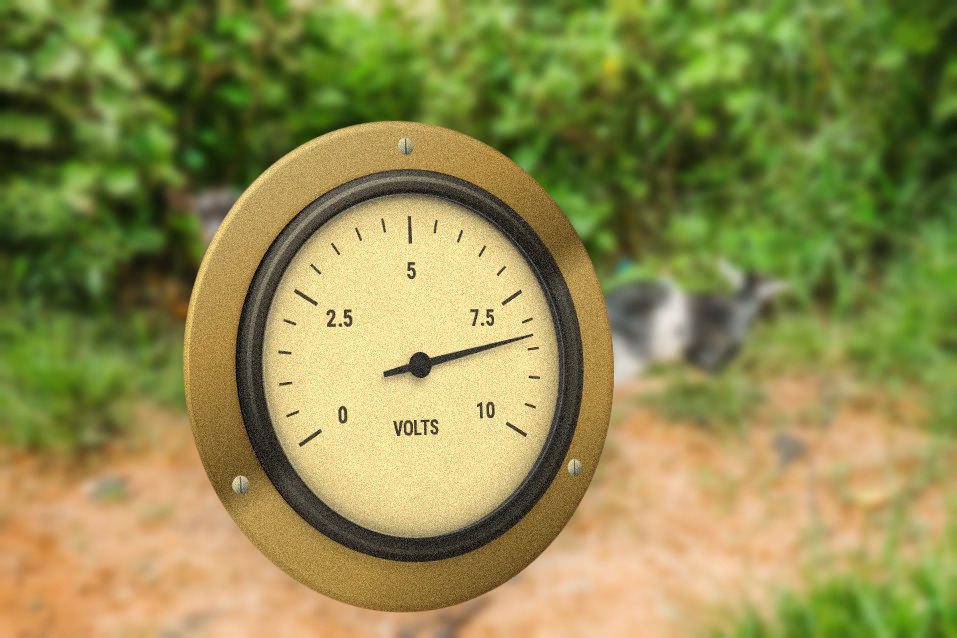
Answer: V 8.25
